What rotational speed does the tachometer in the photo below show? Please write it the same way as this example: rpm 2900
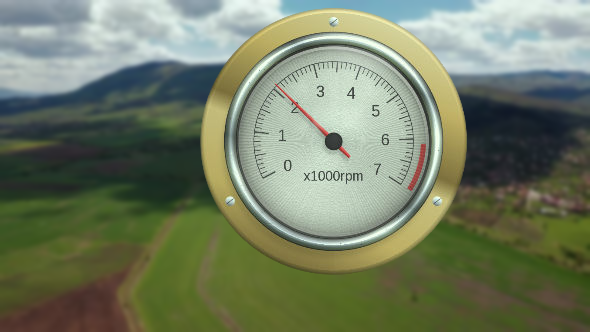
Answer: rpm 2100
